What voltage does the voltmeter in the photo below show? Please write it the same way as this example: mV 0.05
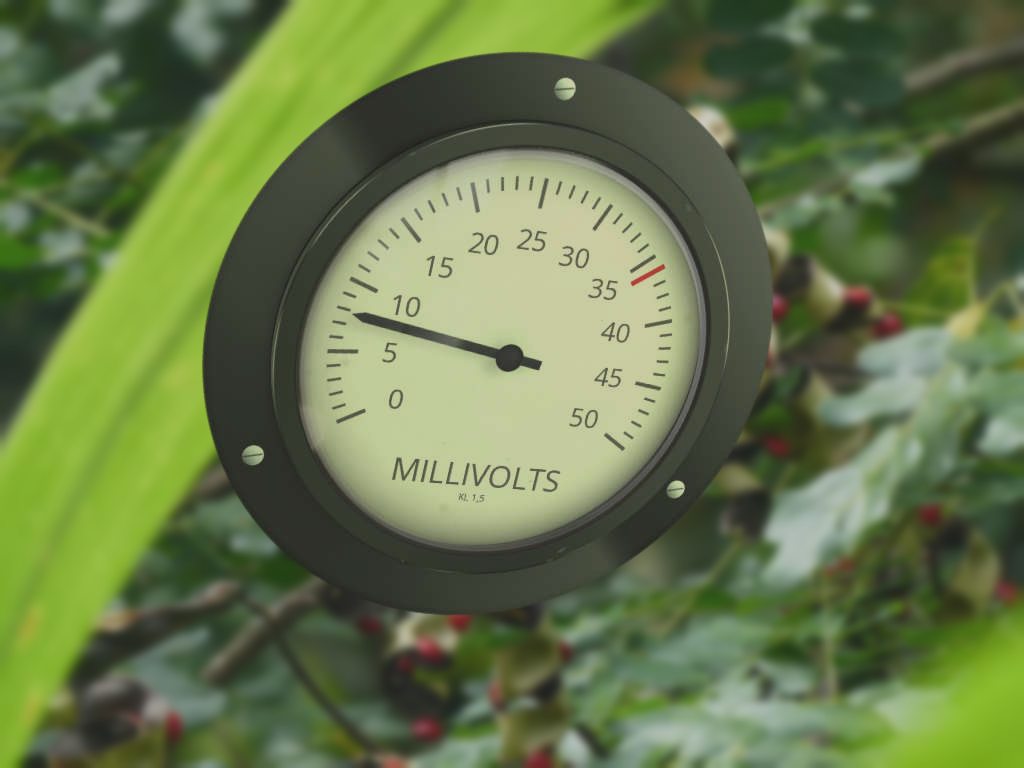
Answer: mV 8
